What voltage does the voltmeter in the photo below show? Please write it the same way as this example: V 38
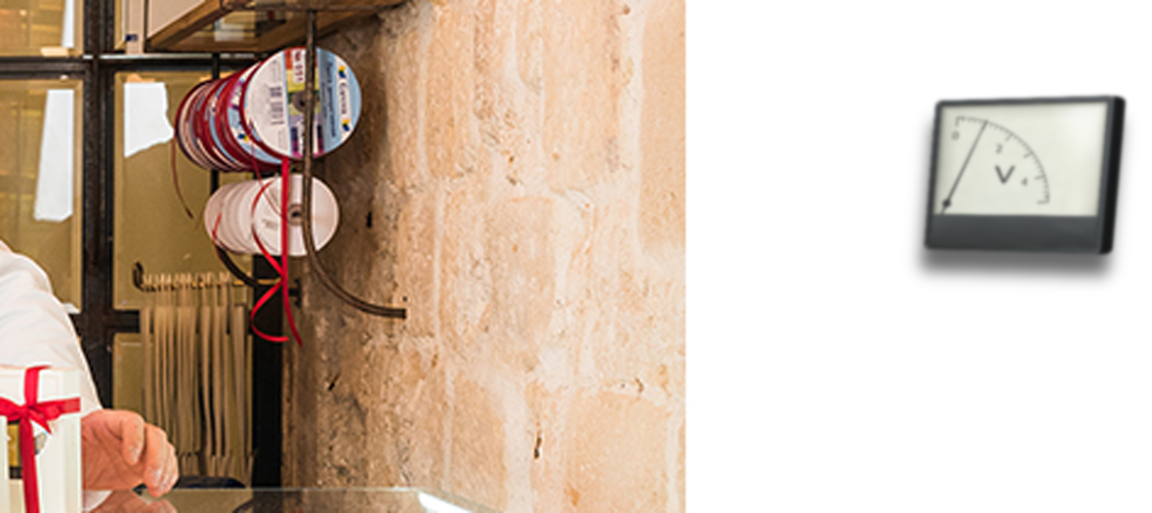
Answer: V 1
